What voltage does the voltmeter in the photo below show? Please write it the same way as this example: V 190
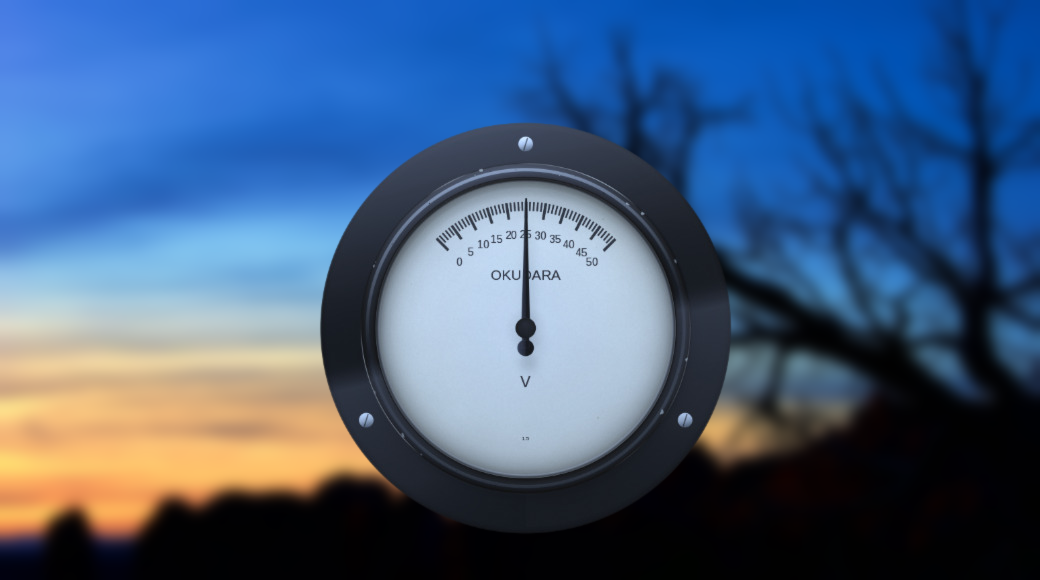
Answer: V 25
